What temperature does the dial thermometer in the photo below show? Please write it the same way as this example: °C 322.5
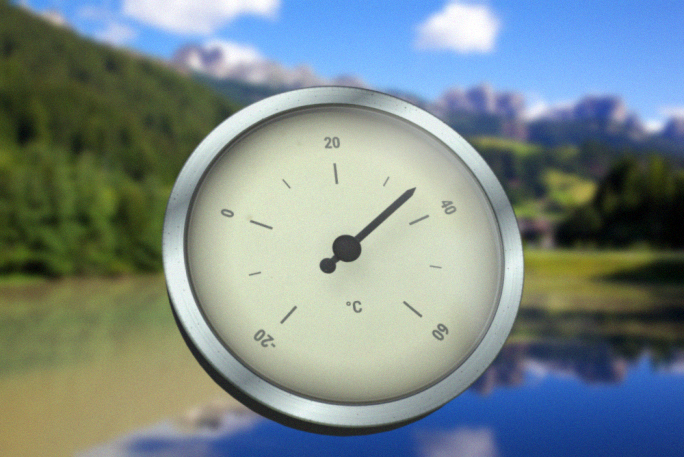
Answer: °C 35
